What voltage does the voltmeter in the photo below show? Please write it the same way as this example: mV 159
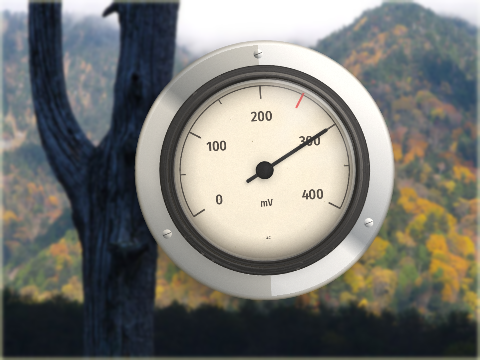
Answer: mV 300
